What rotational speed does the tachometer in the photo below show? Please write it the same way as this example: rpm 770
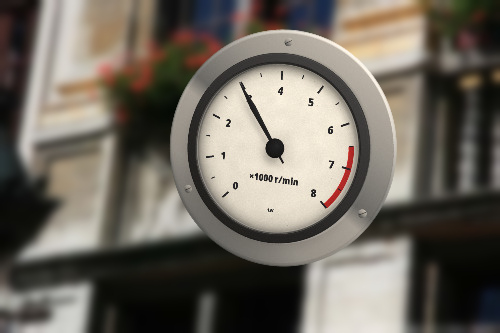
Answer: rpm 3000
